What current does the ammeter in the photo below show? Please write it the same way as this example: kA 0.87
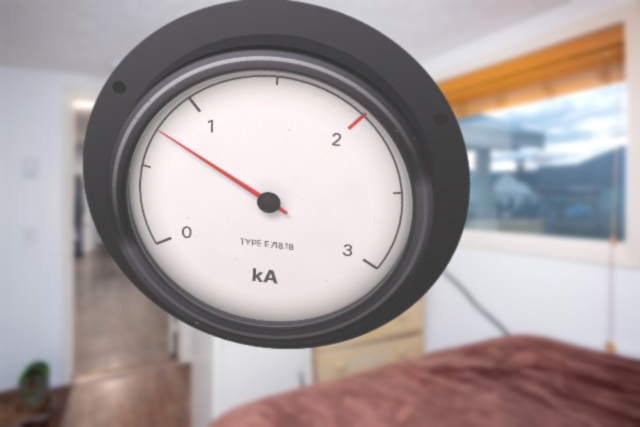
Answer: kA 0.75
